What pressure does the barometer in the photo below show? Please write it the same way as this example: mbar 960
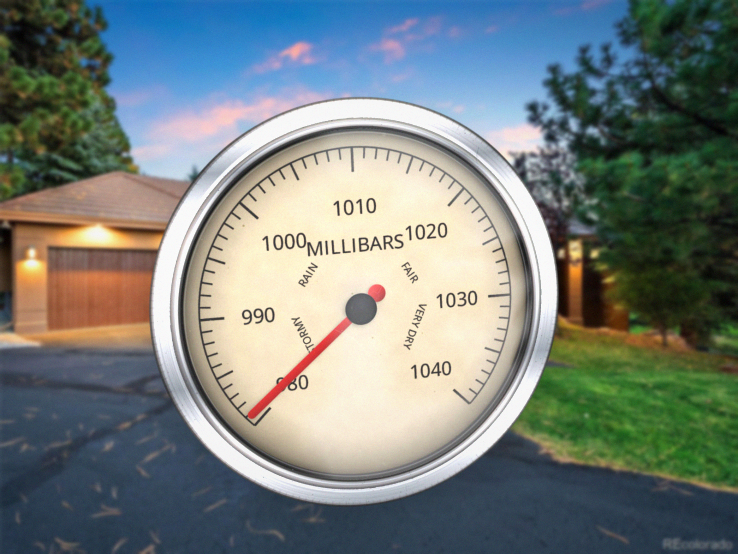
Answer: mbar 981
